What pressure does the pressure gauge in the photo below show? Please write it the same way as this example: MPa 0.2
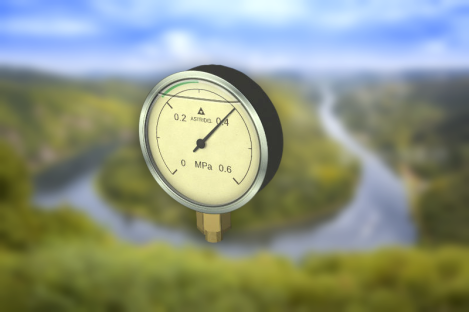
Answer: MPa 0.4
